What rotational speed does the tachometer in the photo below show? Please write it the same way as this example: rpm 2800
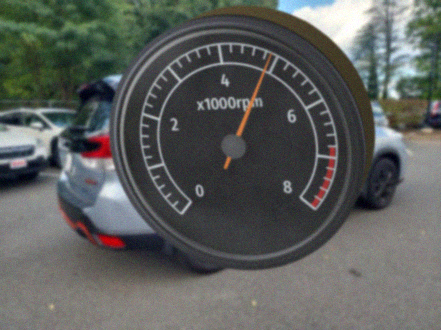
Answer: rpm 4900
